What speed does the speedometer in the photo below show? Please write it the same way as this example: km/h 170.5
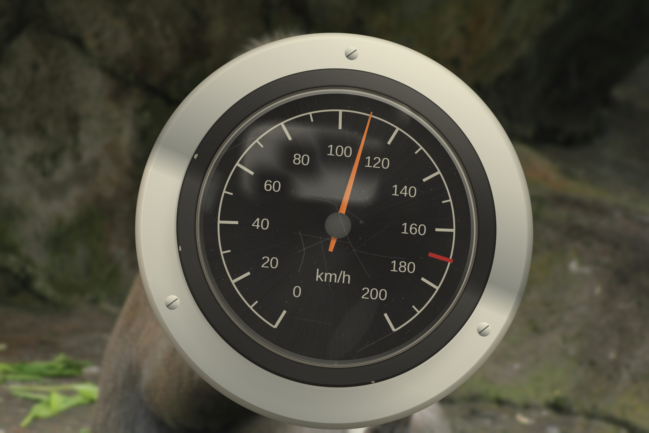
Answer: km/h 110
